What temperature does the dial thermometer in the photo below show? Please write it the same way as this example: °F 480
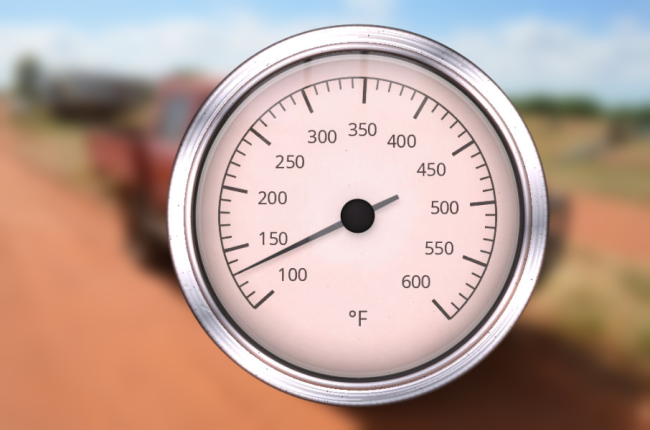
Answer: °F 130
